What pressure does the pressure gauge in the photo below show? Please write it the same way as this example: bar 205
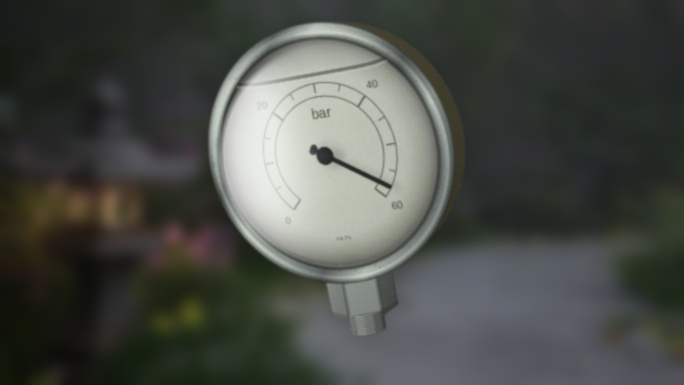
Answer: bar 57.5
